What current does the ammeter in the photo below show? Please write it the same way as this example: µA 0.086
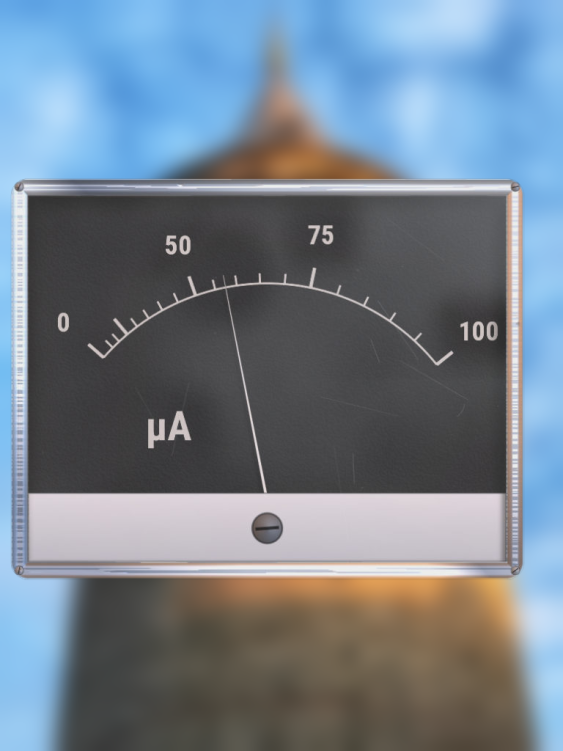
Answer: µA 57.5
